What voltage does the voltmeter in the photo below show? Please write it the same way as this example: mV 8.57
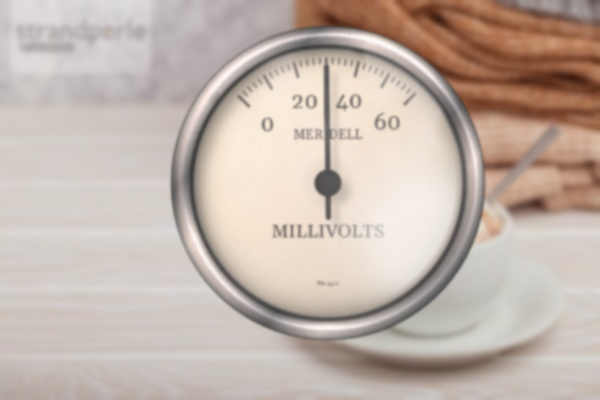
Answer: mV 30
